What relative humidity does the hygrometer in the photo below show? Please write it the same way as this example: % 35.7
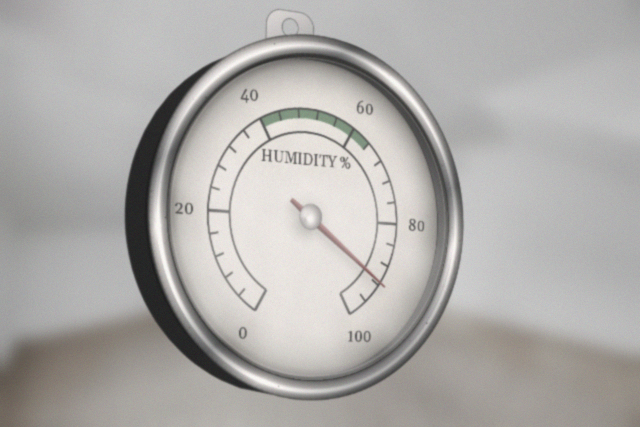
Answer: % 92
